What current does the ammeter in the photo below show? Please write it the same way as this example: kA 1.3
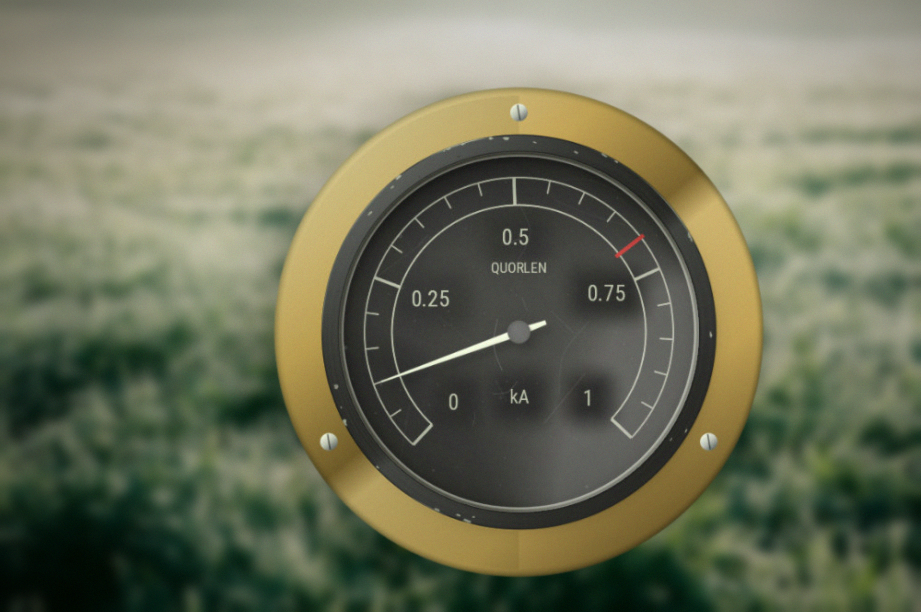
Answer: kA 0.1
